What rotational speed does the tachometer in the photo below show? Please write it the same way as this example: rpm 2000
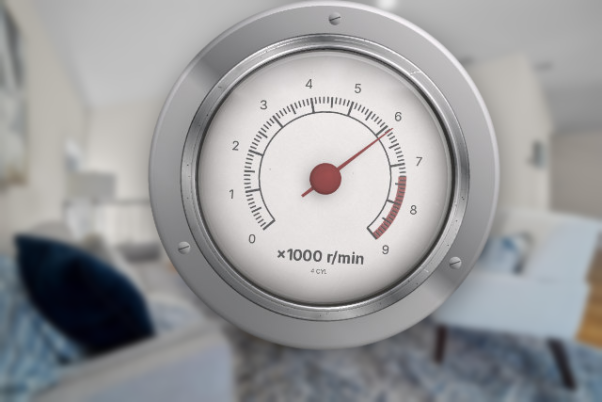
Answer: rpm 6100
